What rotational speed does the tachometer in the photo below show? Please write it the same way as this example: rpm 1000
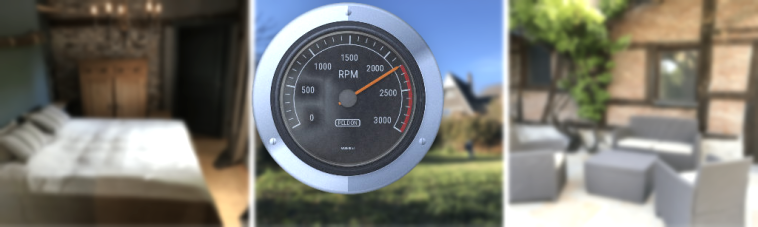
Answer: rpm 2200
